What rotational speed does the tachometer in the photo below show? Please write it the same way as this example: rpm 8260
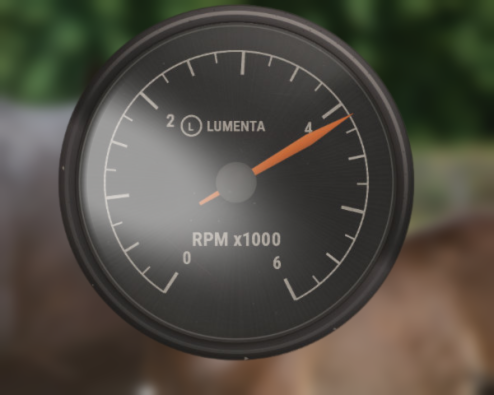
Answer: rpm 4125
